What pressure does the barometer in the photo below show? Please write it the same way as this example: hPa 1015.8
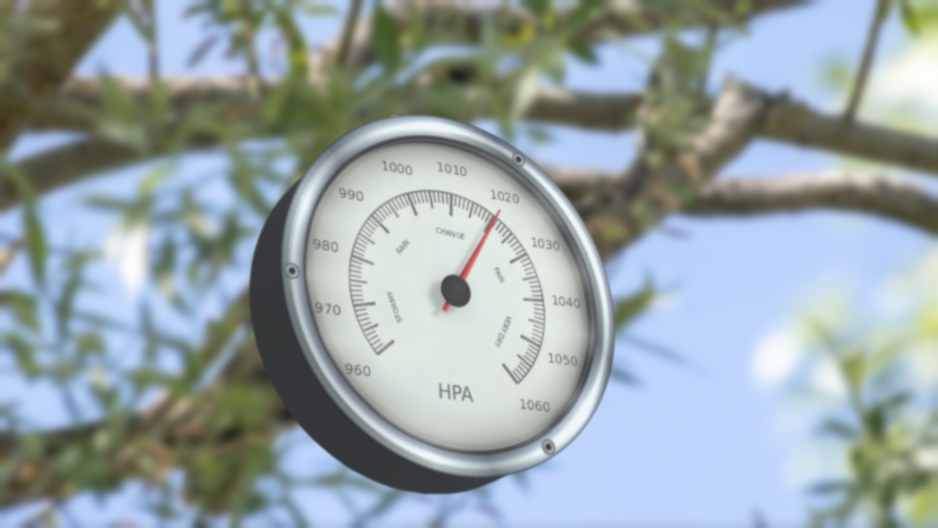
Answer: hPa 1020
